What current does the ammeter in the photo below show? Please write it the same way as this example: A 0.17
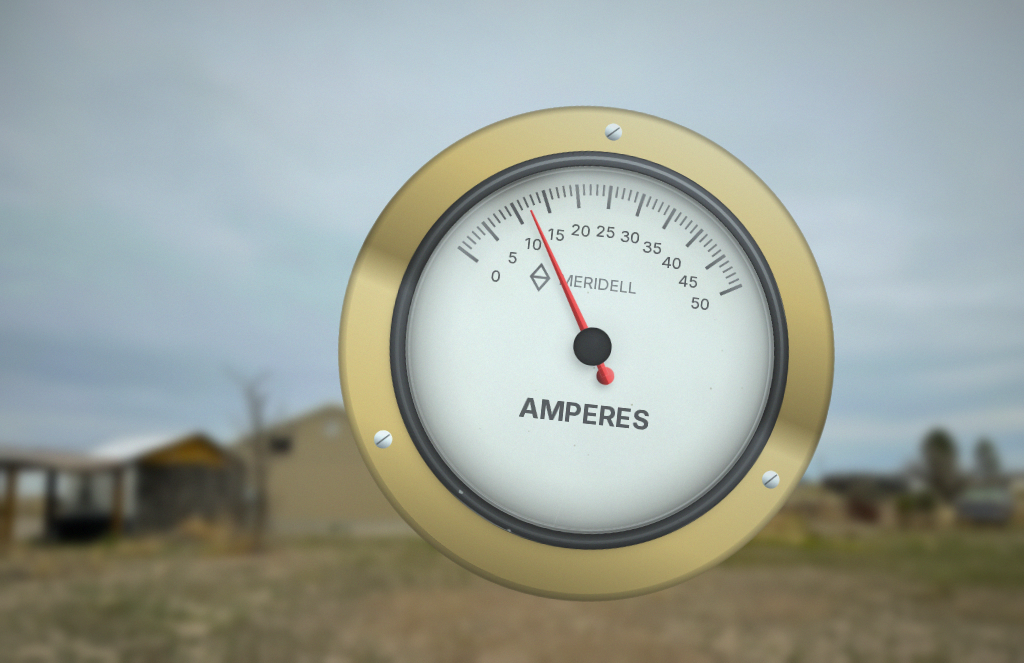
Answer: A 12
